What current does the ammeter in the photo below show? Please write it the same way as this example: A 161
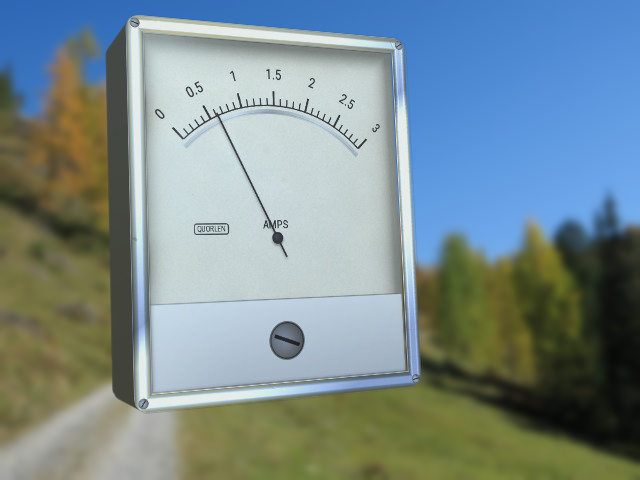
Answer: A 0.6
